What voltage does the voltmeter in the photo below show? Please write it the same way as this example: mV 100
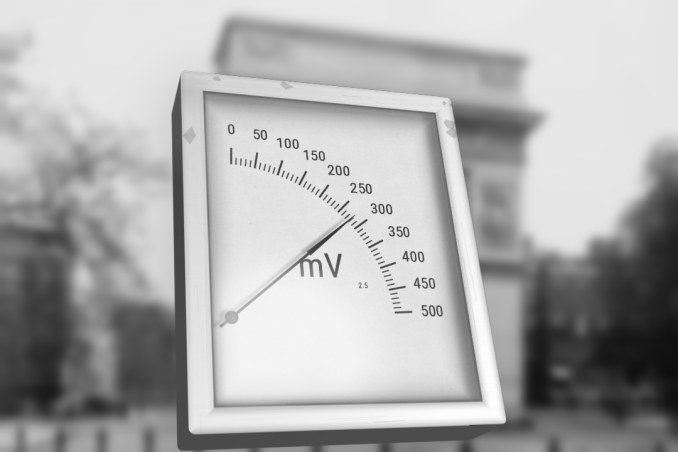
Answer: mV 280
